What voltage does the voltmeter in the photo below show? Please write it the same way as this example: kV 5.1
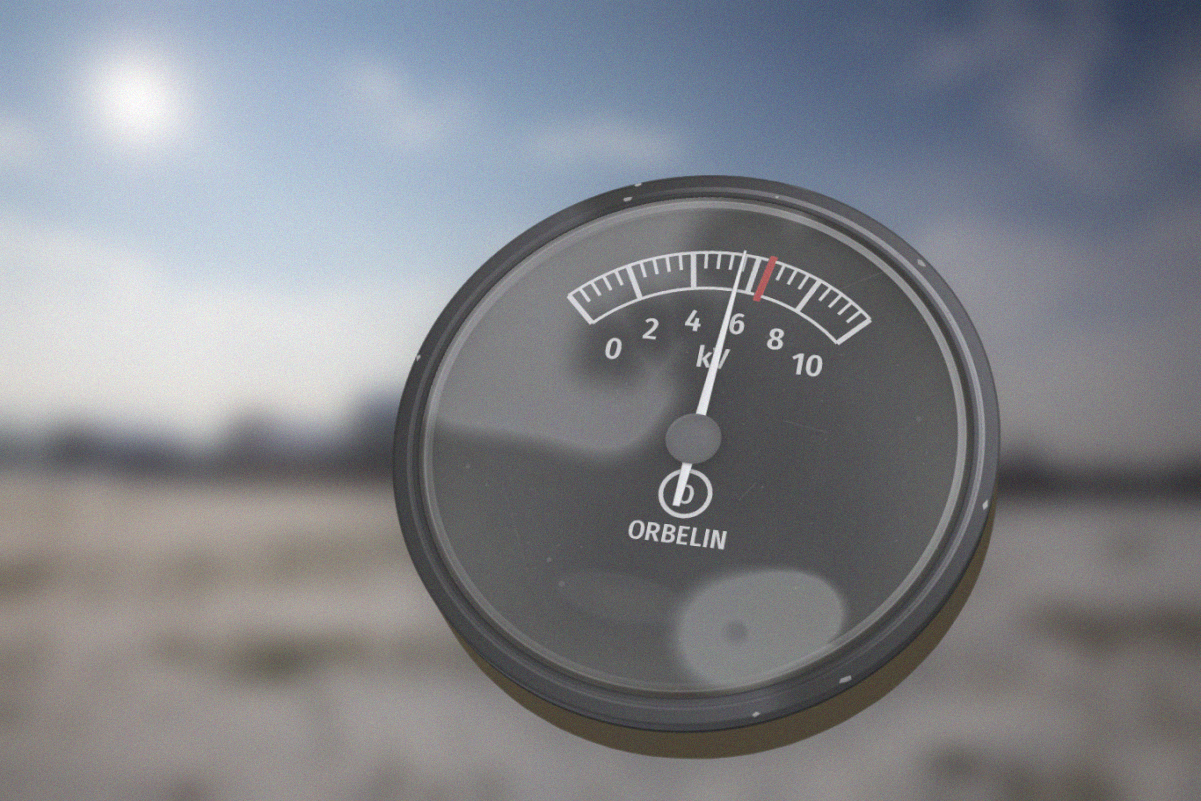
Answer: kV 5.6
